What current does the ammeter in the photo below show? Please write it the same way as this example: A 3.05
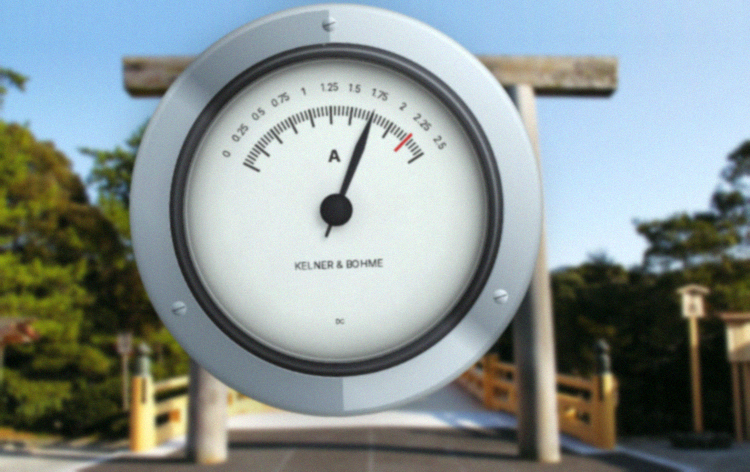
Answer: A 1.75
